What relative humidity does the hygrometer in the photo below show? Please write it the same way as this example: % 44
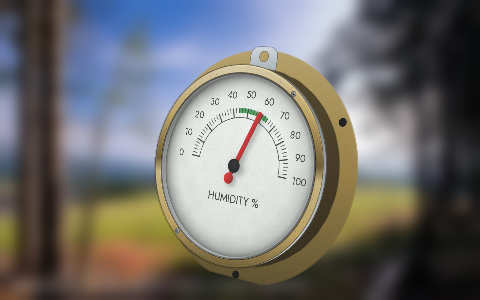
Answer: % 60
